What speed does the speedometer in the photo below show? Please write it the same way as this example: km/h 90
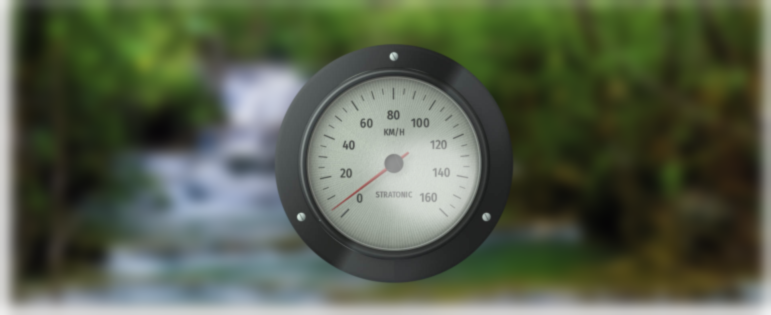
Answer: km/h 5
